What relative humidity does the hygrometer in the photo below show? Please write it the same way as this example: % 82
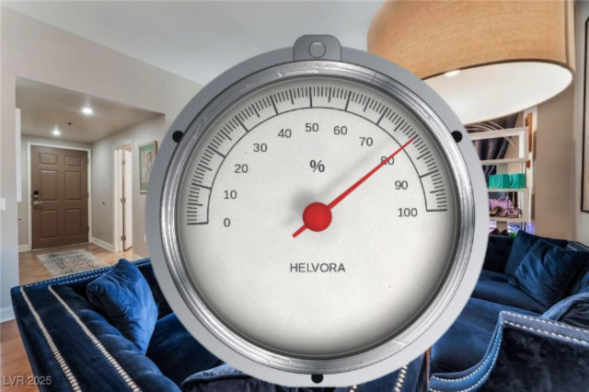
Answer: % 80
